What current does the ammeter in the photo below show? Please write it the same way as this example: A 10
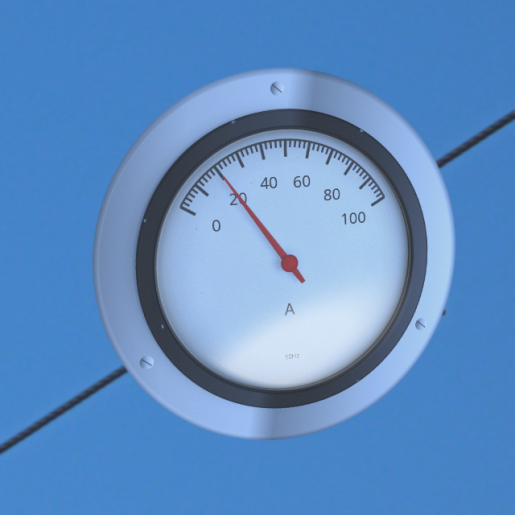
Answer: A 20
